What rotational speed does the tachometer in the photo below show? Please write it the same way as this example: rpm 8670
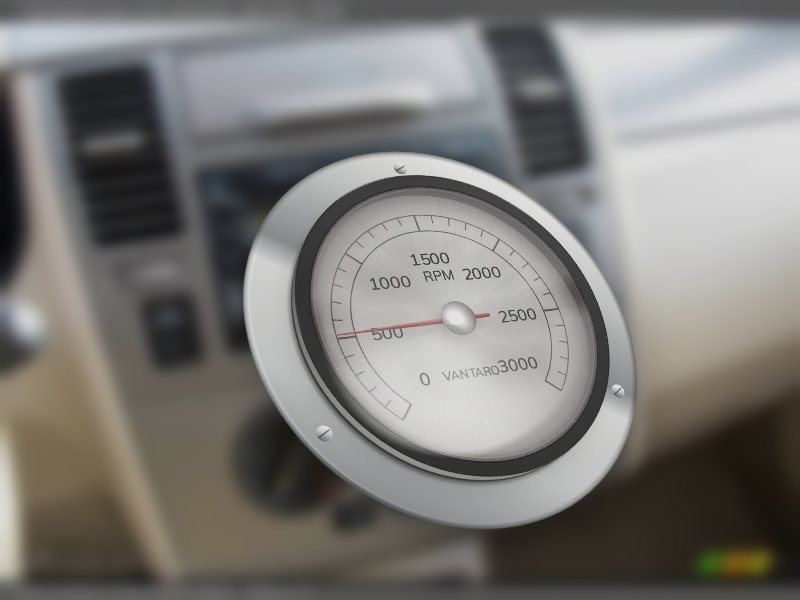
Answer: rpm 500
